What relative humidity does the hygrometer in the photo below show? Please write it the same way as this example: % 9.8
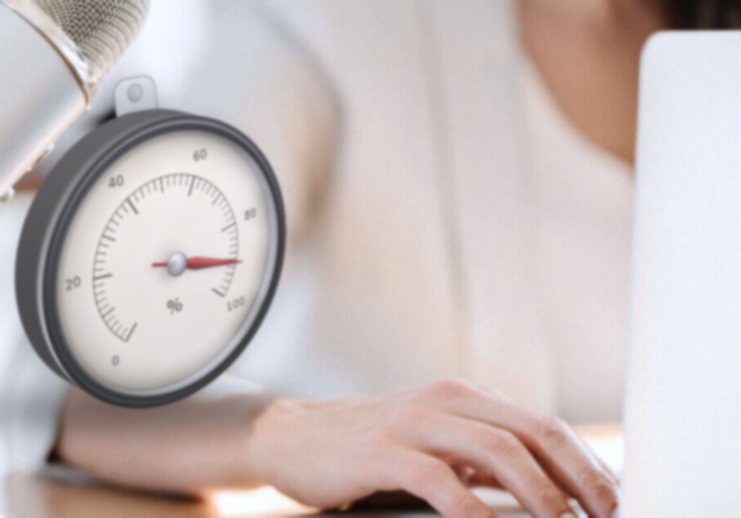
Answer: % 90
